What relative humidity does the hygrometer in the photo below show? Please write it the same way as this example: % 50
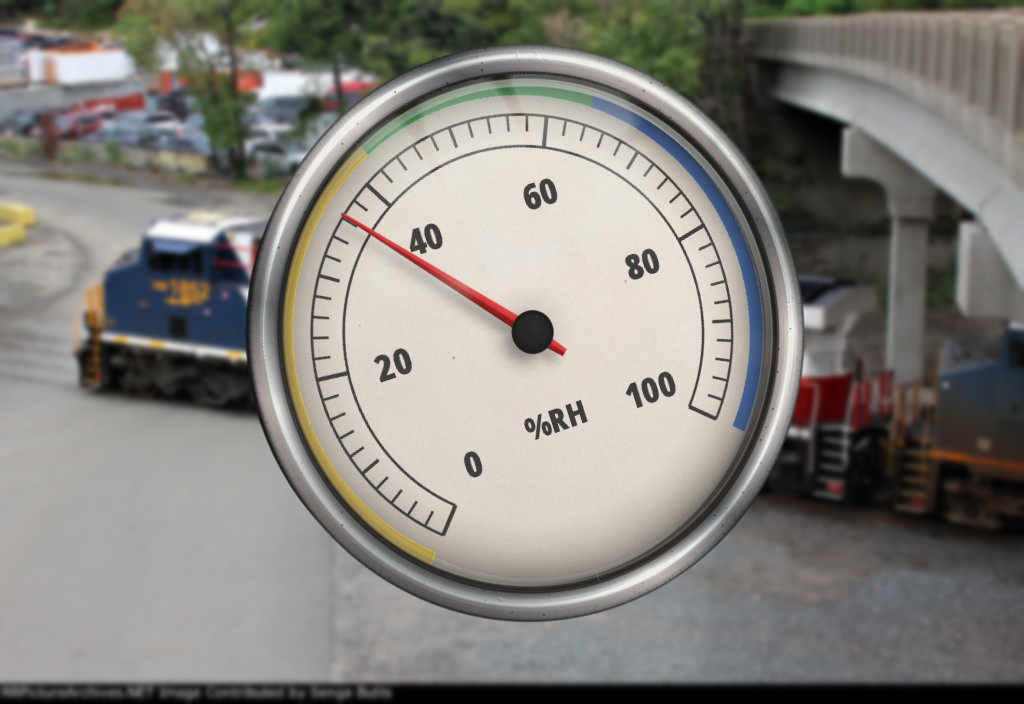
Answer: % 36
